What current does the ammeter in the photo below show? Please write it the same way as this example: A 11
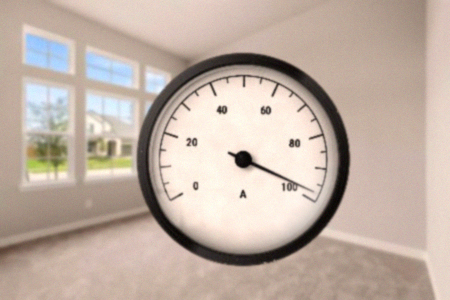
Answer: A 97.5
